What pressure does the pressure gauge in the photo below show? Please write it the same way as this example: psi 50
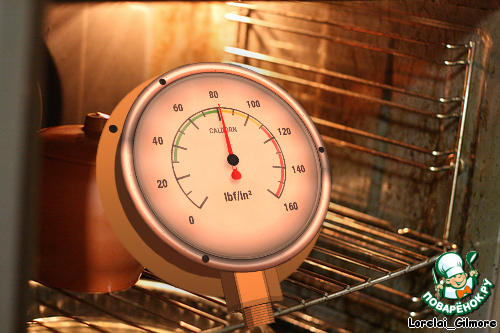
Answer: psi 80
